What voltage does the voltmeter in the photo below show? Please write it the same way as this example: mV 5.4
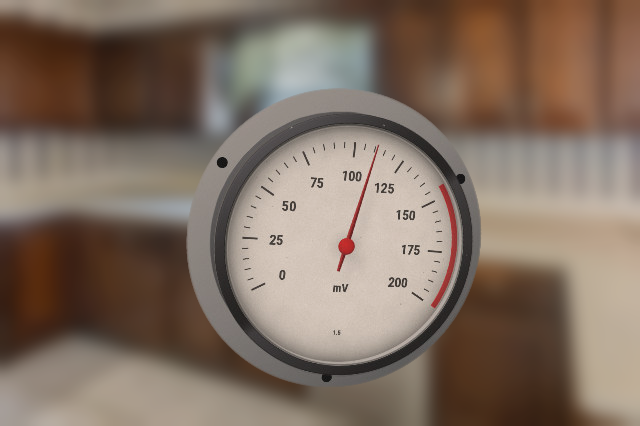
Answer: mV 110
